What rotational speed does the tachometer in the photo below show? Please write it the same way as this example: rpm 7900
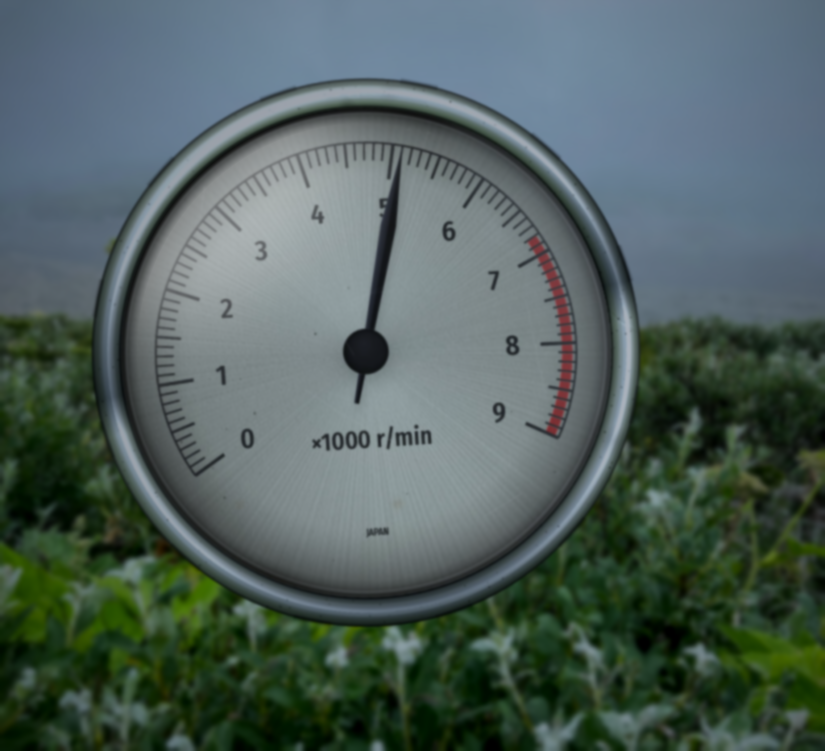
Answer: rpm 5100
